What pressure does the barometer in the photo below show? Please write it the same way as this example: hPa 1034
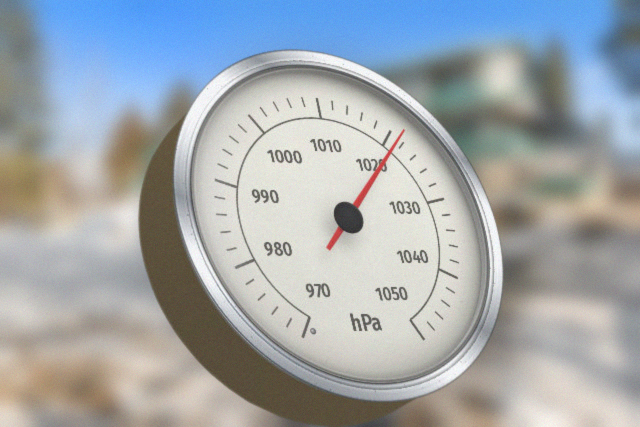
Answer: hPa 1021
